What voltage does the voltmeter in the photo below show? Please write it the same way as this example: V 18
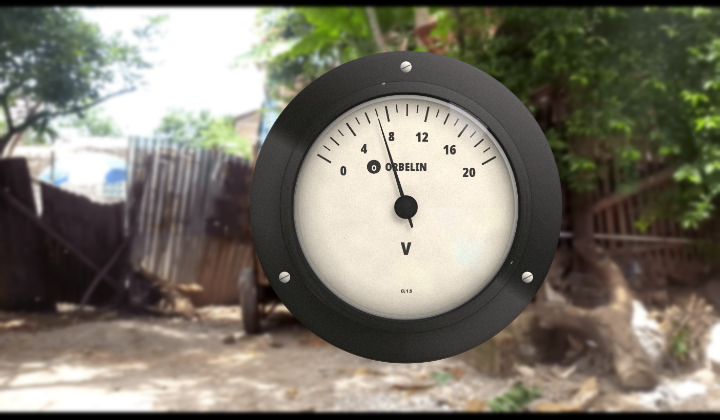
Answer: V 7
